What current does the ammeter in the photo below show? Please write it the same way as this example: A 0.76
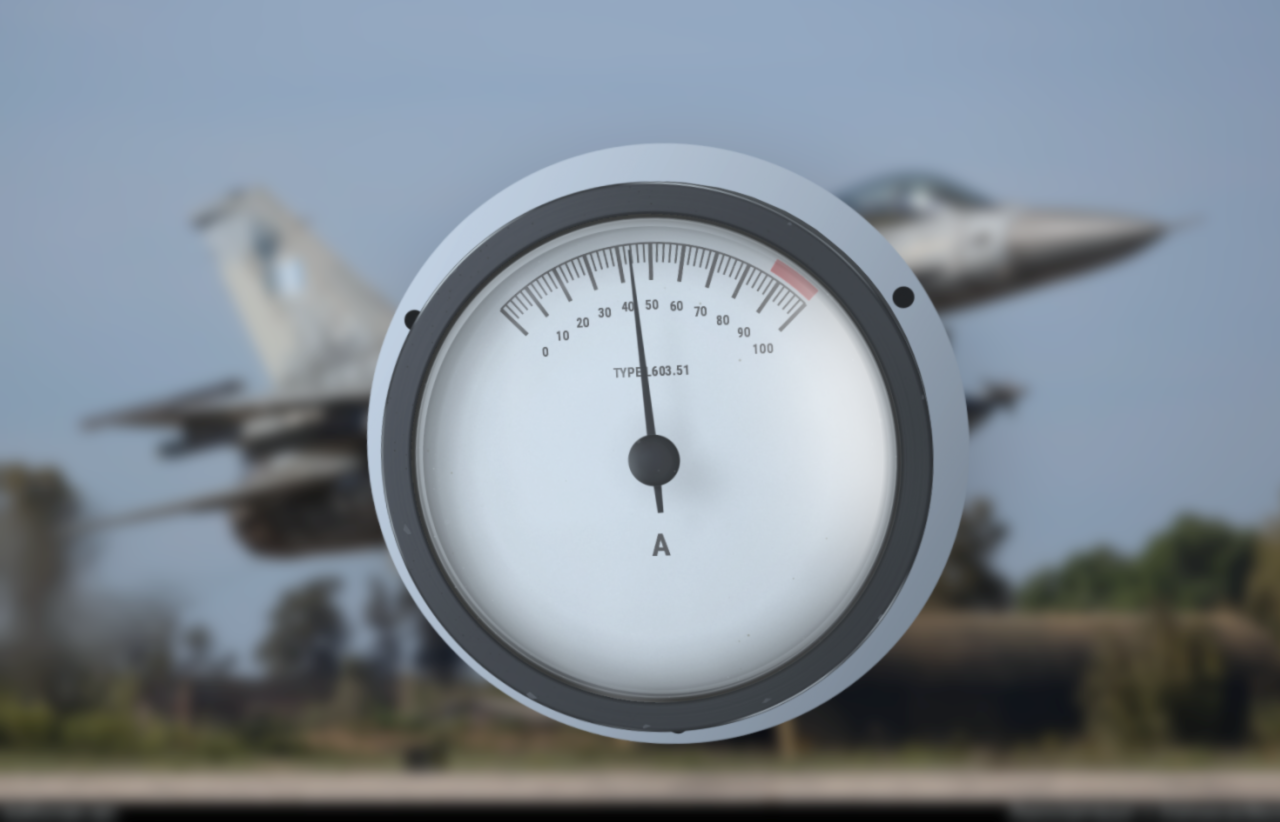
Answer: A 44
